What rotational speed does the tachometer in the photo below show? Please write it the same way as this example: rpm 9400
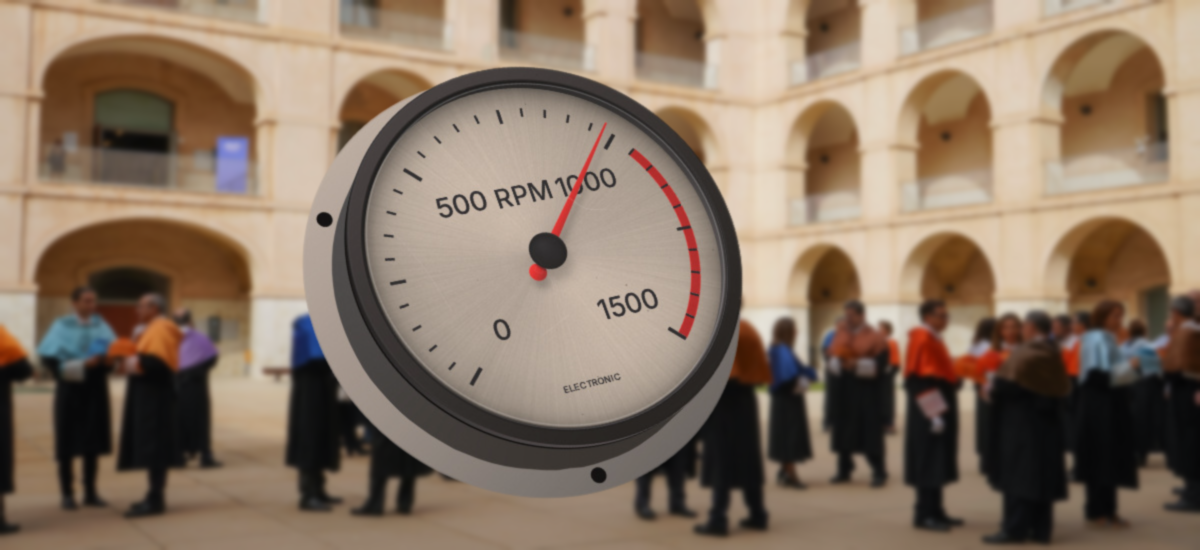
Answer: rpm 975
